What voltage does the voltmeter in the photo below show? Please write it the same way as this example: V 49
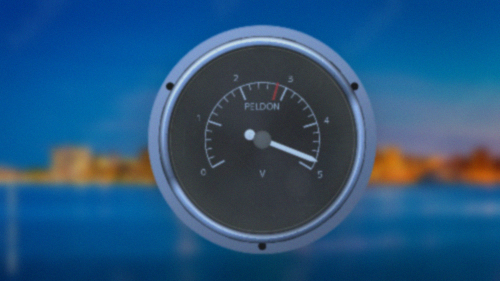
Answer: V 4.8
